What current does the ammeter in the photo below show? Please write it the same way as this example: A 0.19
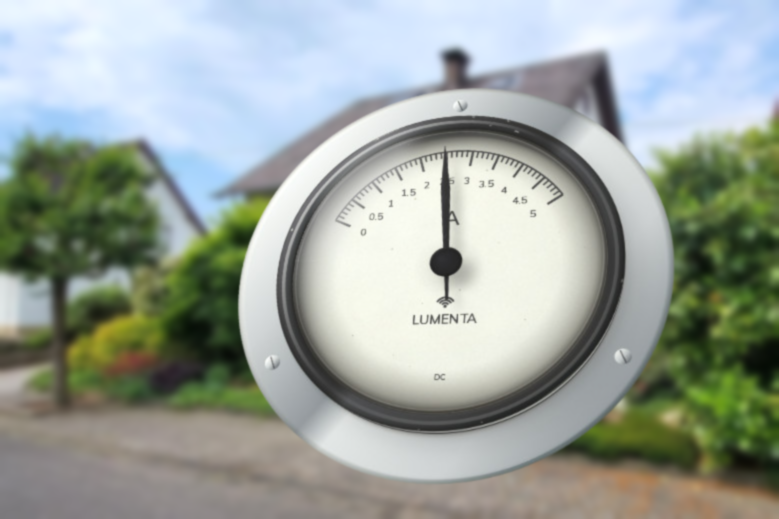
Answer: A 2.5
